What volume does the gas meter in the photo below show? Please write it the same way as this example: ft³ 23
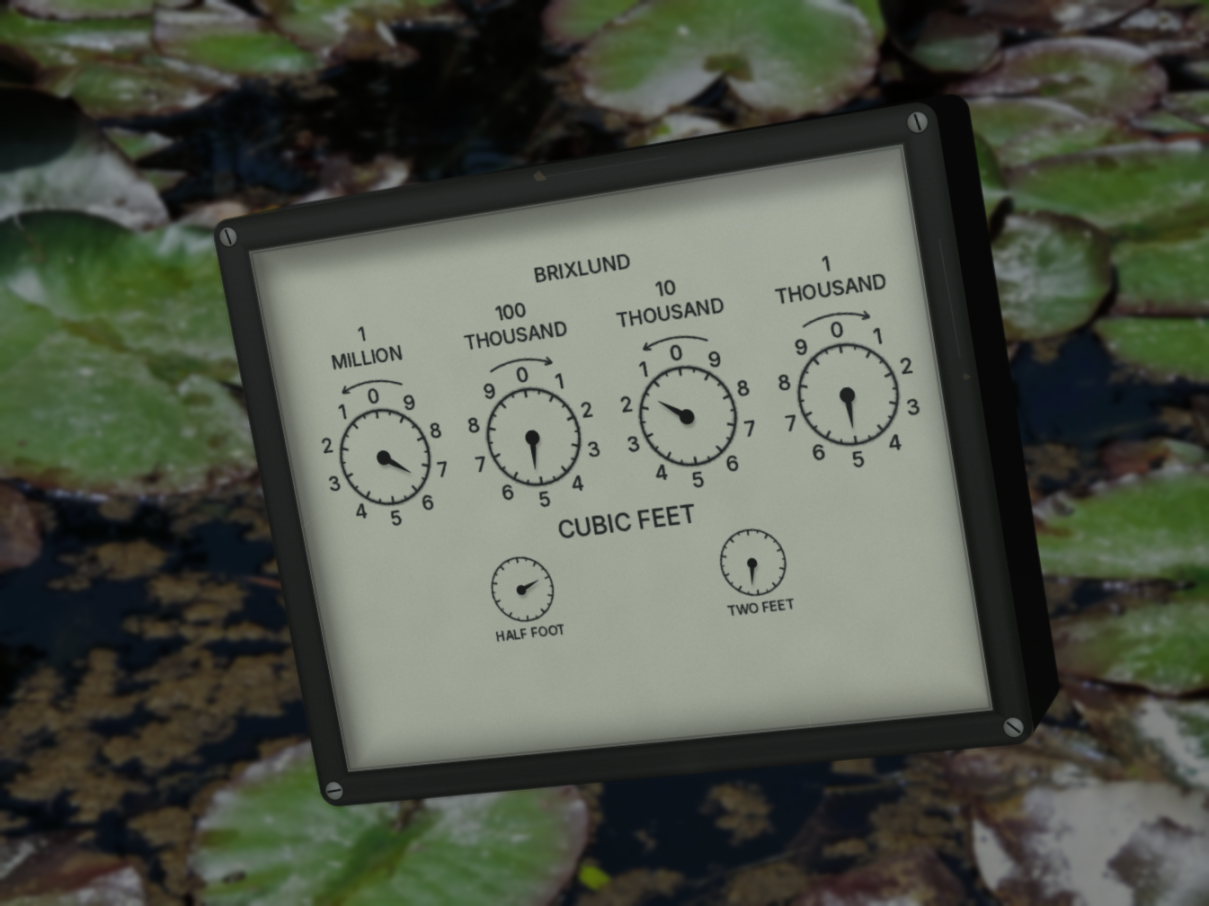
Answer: ft³ 651500
